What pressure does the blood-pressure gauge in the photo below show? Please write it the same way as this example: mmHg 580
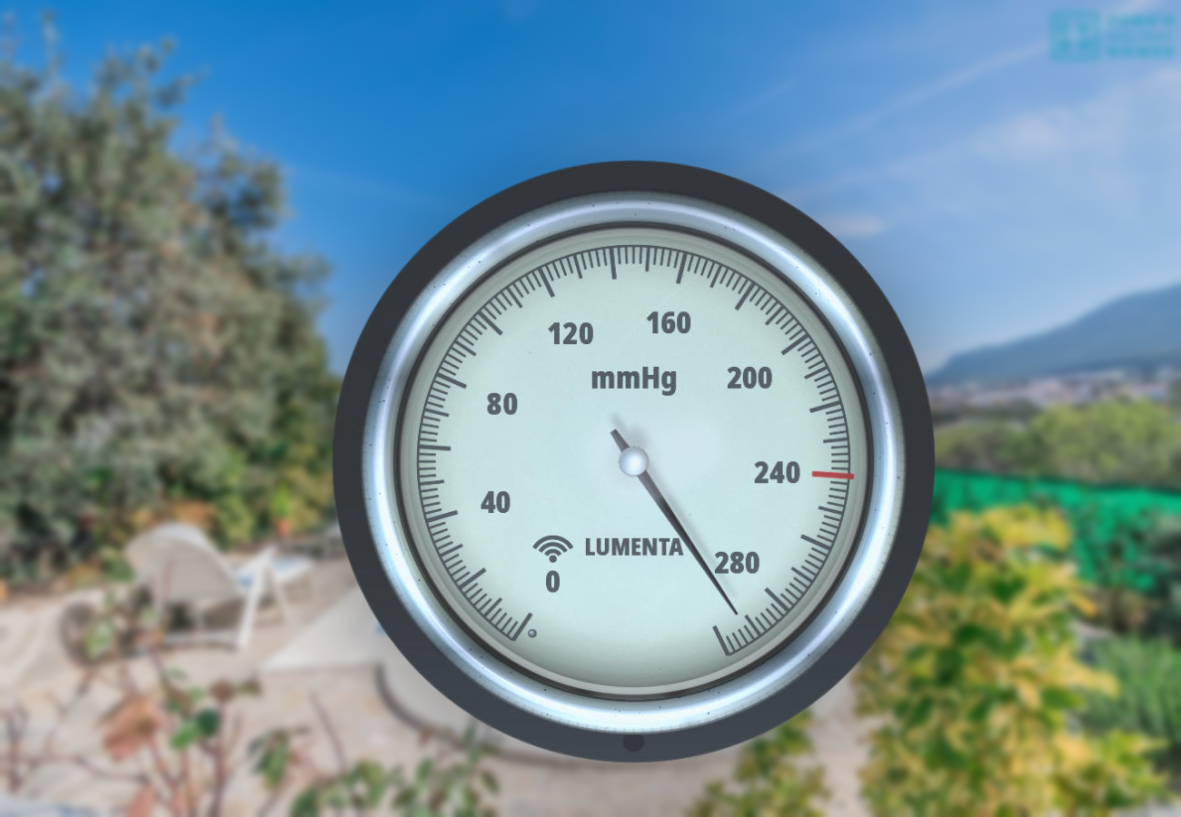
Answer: mmHg 292
